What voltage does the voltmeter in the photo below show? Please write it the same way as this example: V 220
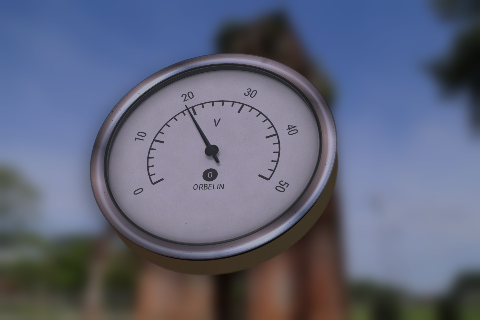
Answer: V 19
